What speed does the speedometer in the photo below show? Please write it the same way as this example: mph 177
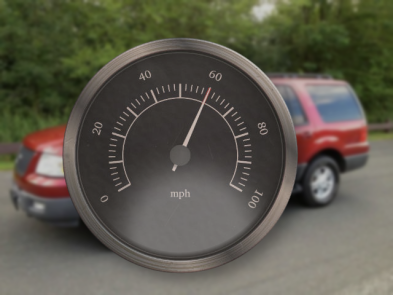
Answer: mph 60
